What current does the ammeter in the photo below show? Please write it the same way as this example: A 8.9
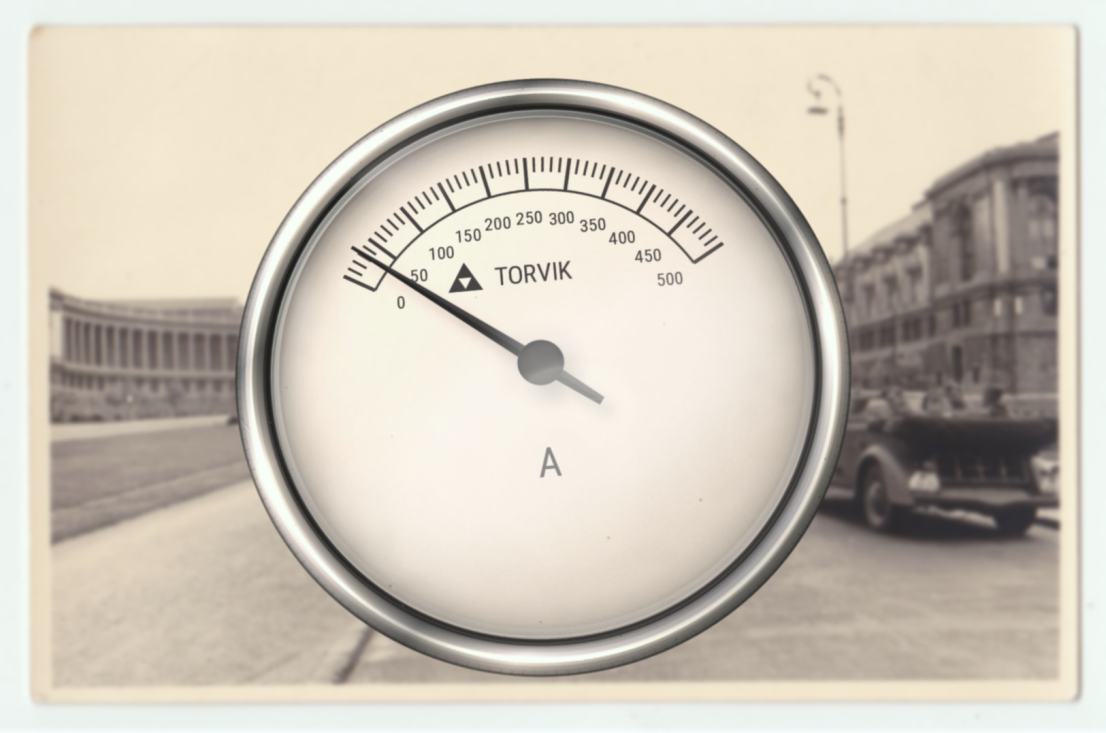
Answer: A 30
